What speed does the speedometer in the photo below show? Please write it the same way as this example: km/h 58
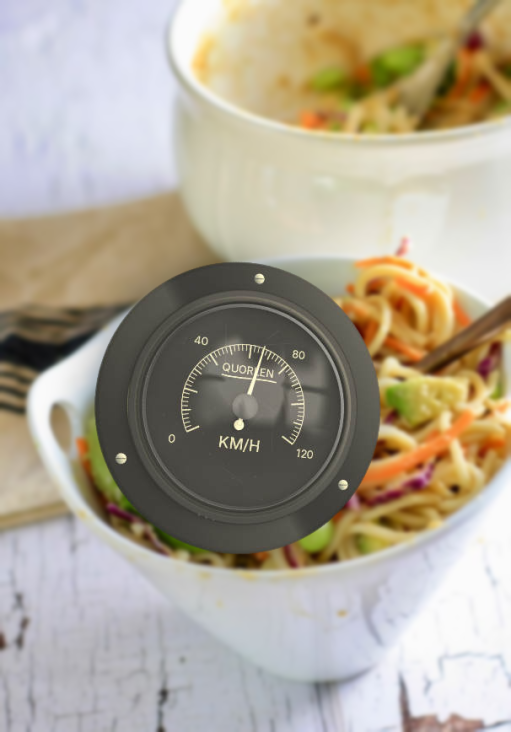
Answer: km/h 66
